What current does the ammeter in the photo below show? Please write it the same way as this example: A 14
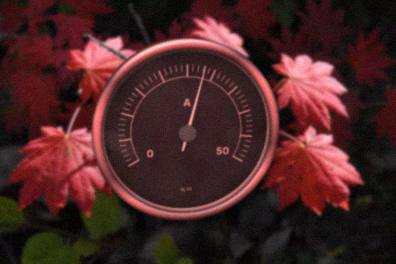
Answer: A 28
